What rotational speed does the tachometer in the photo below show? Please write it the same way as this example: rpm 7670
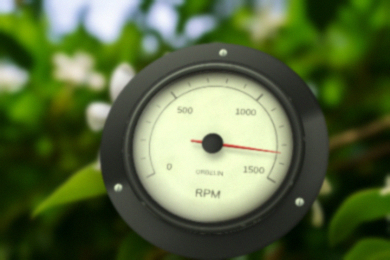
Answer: rpm 1350
